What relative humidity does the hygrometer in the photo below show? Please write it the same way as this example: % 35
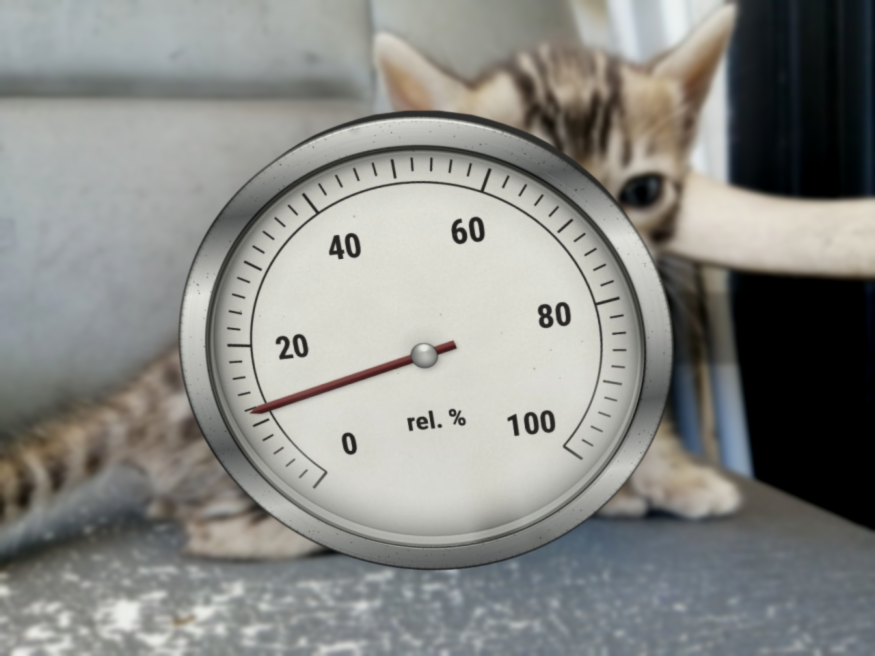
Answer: % 12
